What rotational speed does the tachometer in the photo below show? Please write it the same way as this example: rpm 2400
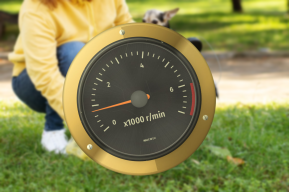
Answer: rpm 800
